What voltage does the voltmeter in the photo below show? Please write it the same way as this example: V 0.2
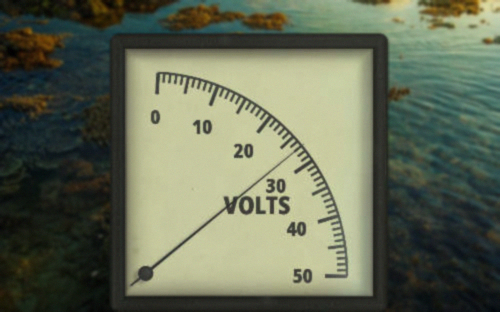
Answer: V 27
